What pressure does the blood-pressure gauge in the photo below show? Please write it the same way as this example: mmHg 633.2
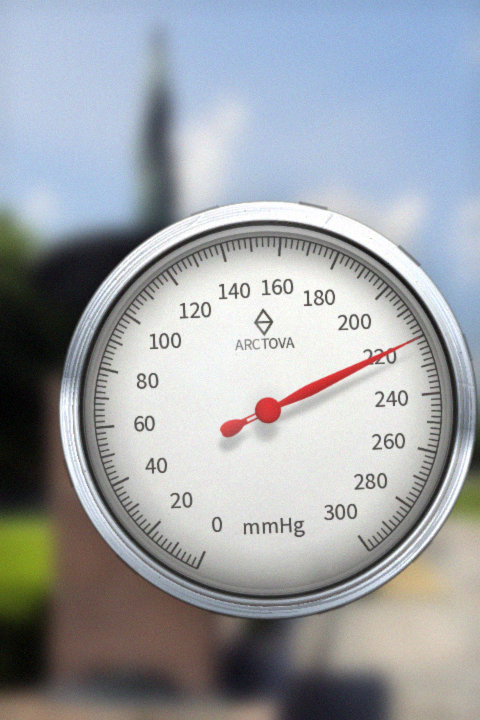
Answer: mmHg 220
